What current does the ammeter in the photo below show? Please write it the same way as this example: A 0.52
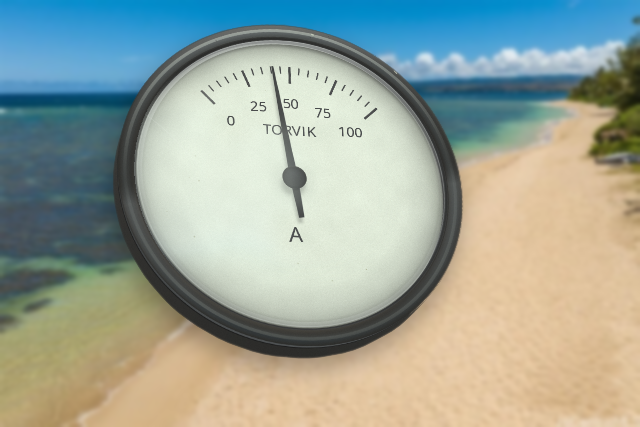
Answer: A 40
